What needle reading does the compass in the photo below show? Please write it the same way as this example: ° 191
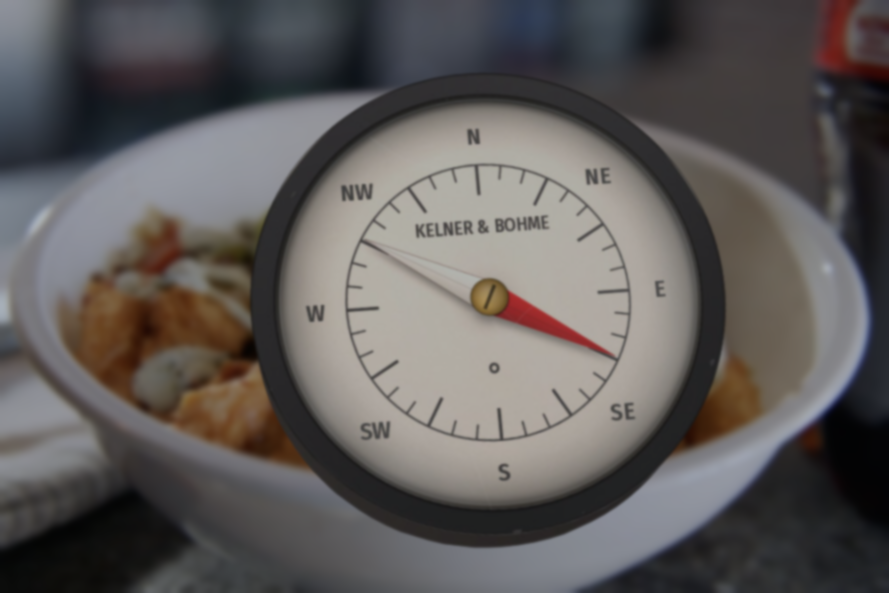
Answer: ° 120
